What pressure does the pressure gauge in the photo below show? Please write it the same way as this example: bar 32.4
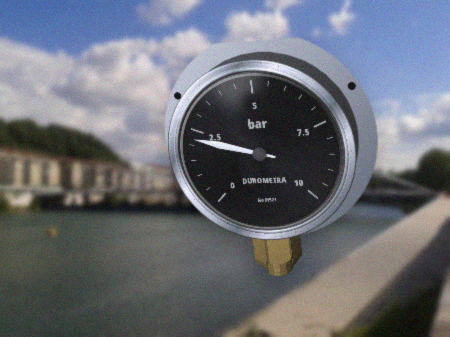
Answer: bar 2.25
